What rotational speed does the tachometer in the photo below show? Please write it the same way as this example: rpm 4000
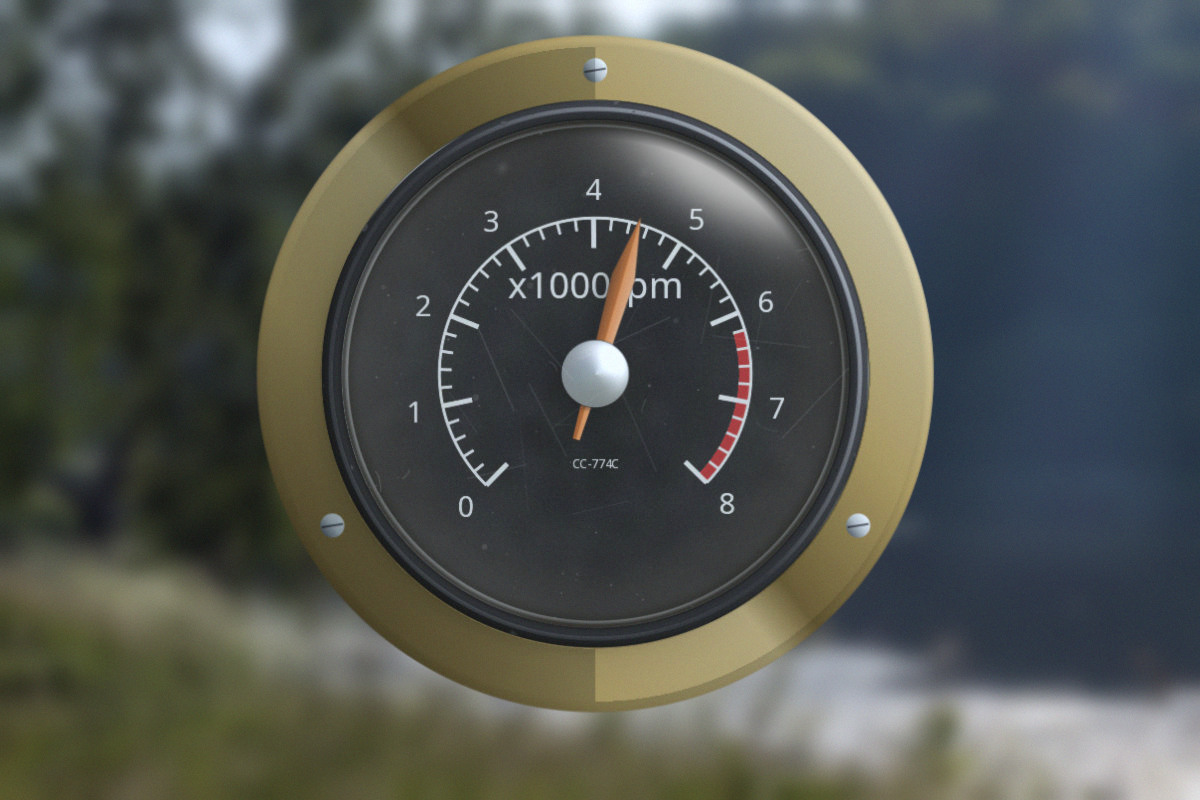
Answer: rpm 4500
